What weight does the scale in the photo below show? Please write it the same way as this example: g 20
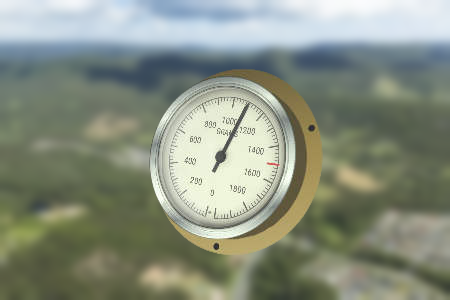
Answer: g 1100
